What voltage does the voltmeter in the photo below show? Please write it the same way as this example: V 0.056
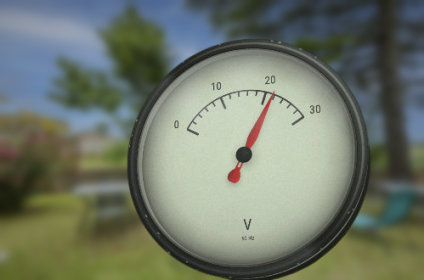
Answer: V 22
